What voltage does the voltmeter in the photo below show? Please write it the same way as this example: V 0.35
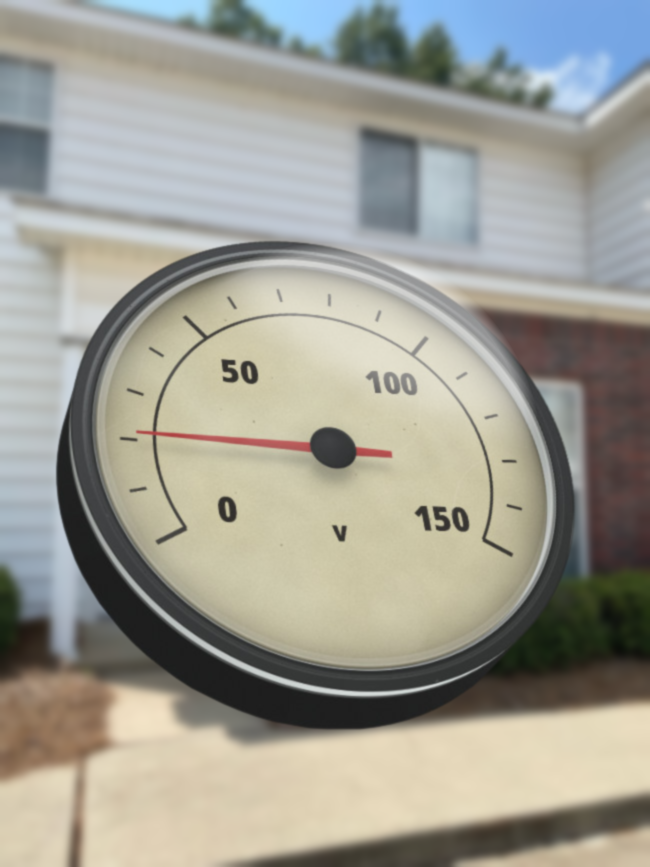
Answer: V 20
